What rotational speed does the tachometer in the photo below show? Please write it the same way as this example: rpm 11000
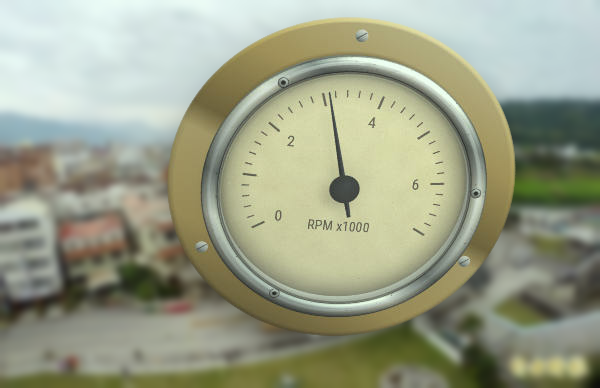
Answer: rpm 3100
